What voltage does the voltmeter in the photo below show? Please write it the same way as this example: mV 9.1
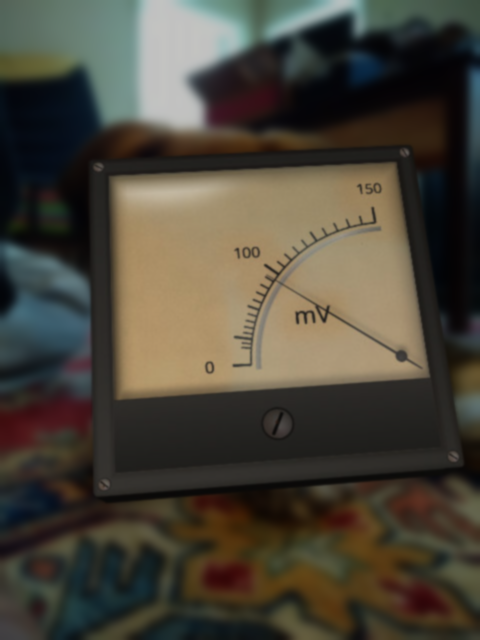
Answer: mV 95
